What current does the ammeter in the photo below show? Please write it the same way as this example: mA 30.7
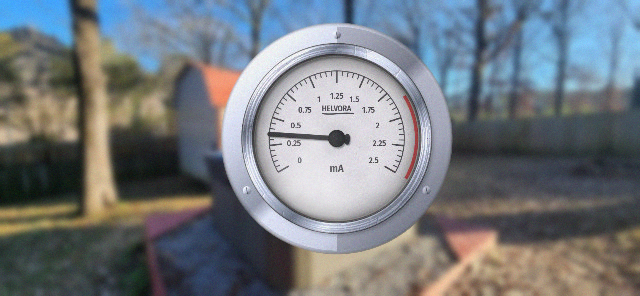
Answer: mA 0.35
